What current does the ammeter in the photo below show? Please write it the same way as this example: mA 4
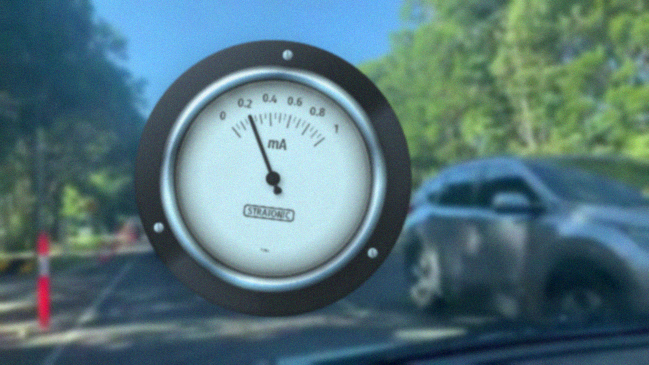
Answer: mA 0.2
